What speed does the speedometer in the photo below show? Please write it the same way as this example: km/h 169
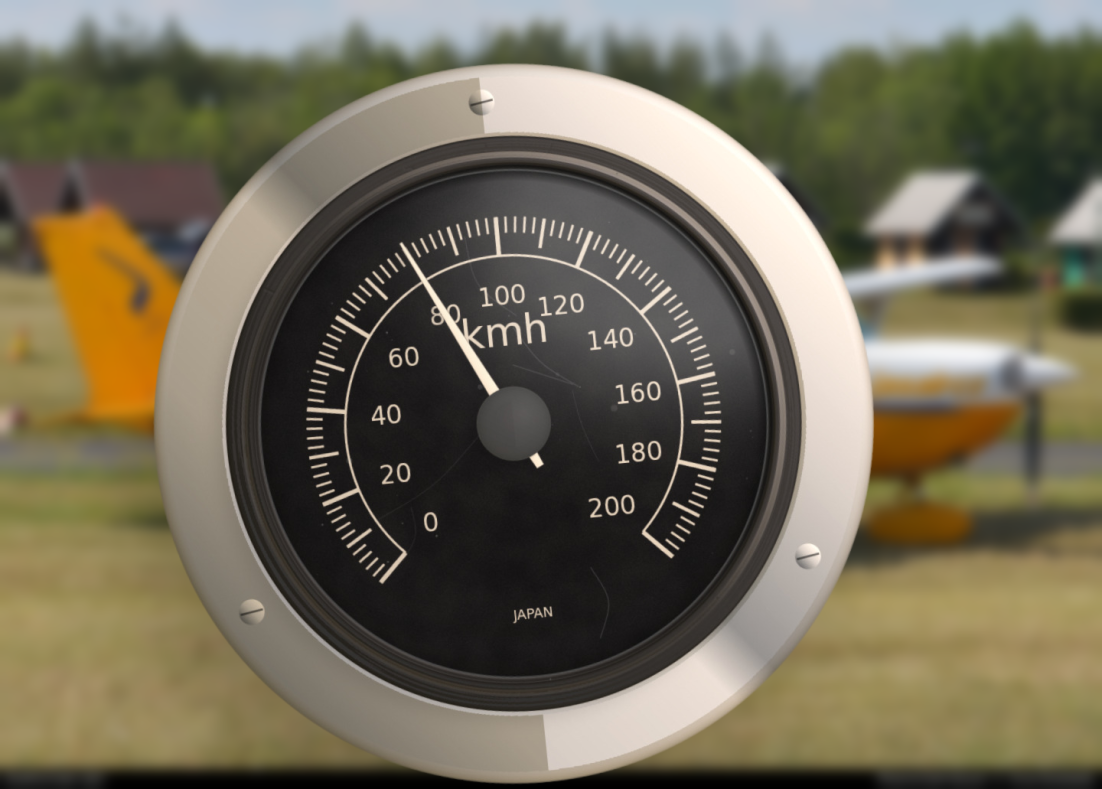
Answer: km/h 80
